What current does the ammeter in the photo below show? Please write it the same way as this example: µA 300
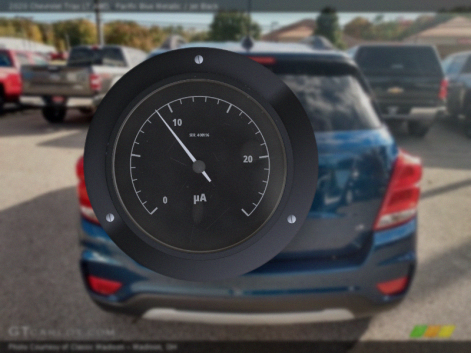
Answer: µA 9
